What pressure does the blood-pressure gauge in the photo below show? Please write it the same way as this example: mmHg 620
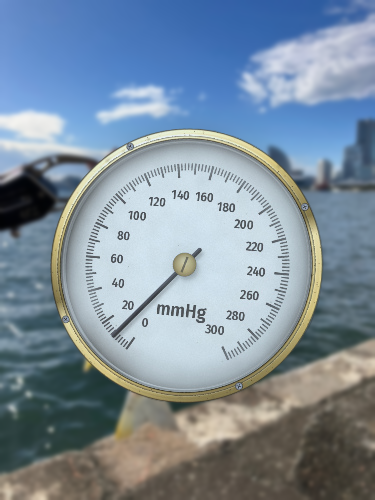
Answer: mmHg 10
